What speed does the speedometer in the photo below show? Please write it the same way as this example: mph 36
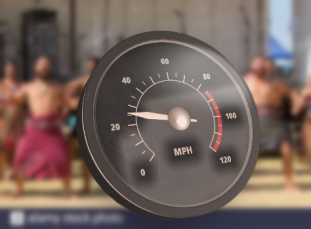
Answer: mph 25
